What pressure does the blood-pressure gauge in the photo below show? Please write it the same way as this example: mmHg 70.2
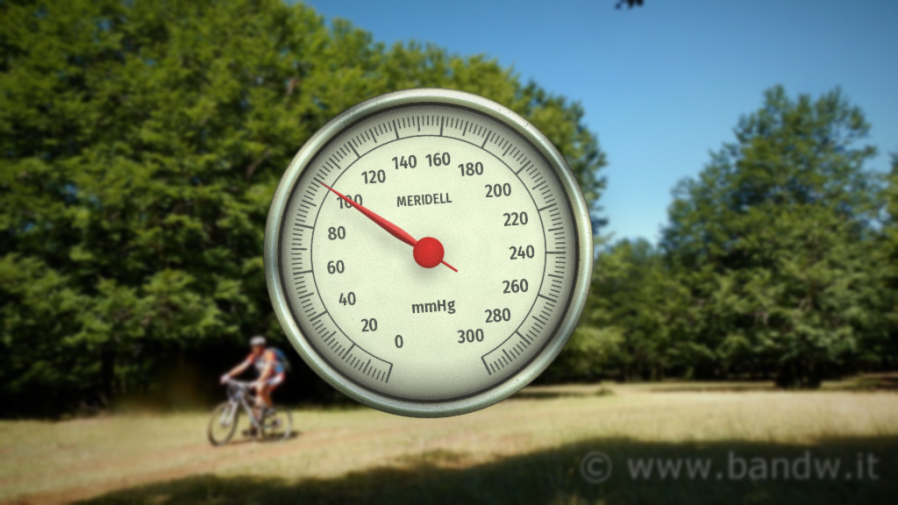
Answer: mmHg 100
